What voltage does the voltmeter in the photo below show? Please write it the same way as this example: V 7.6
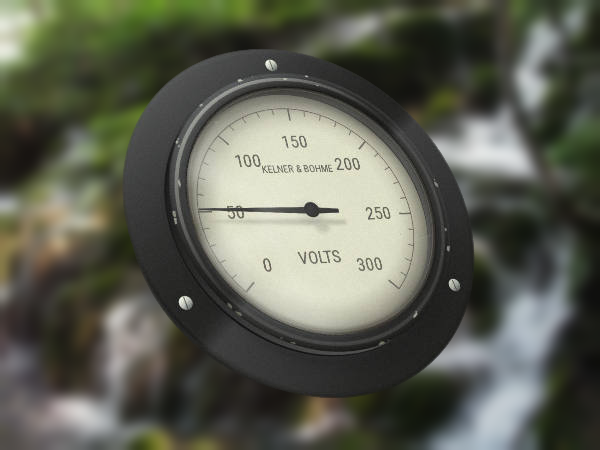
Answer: V 50
